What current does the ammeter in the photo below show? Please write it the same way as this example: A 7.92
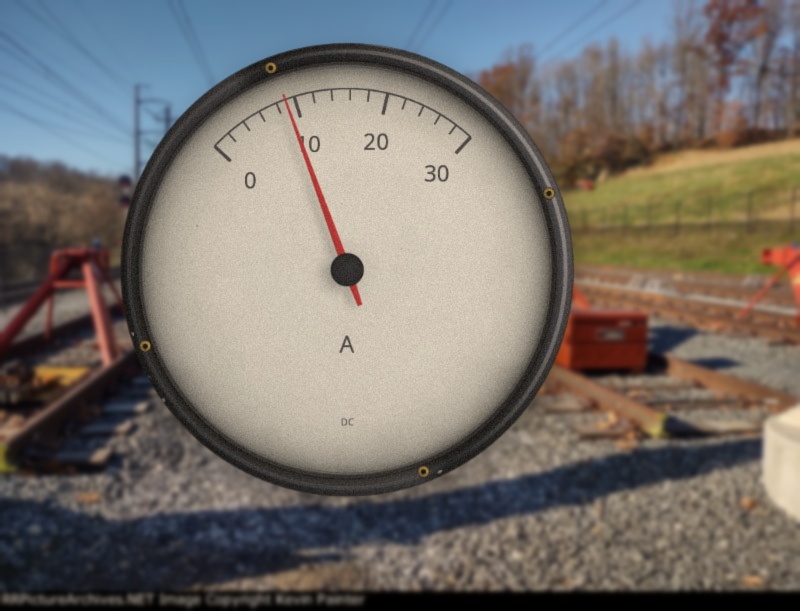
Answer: A 9
